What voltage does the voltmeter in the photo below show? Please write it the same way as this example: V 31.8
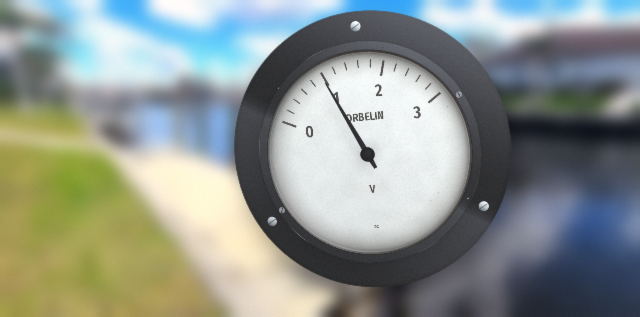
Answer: V 1
